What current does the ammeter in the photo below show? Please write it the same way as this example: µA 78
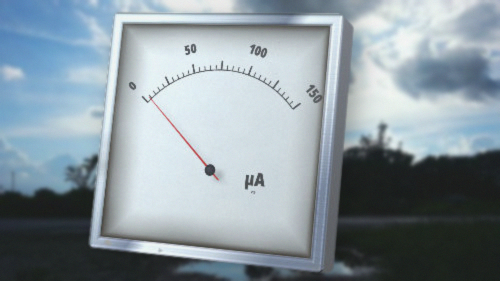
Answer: µA 5
